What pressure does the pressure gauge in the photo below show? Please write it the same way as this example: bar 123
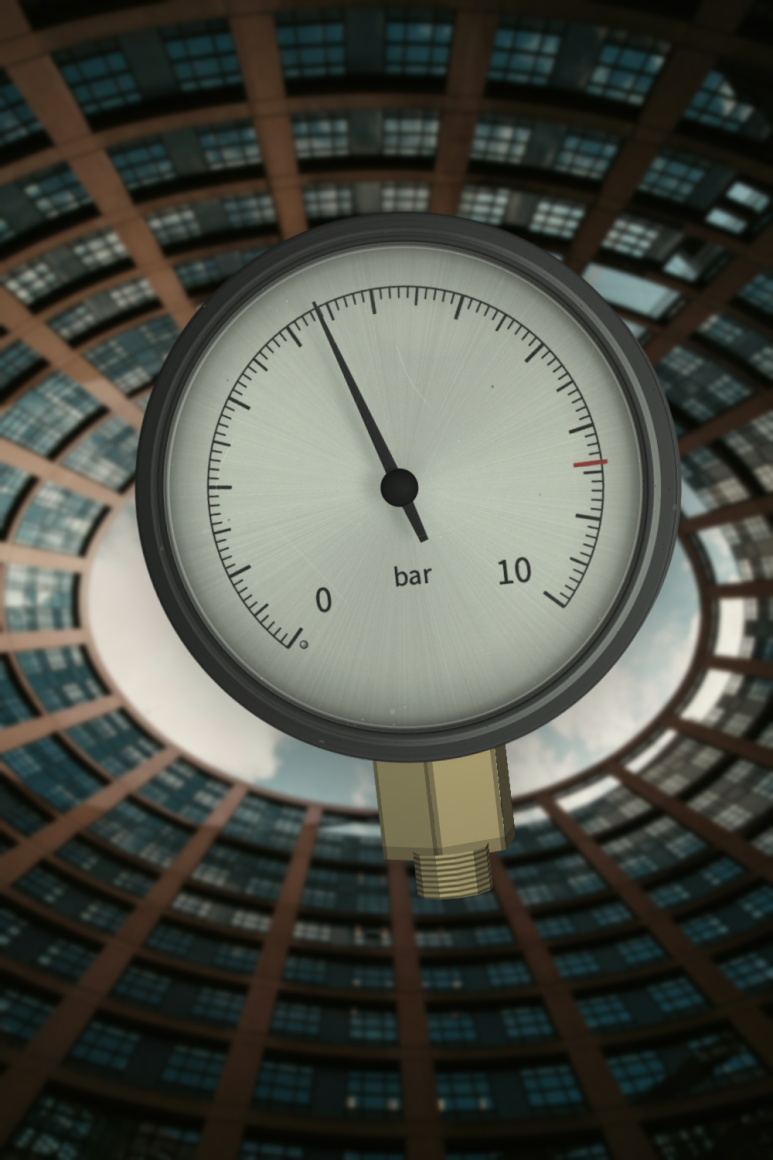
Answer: bar 4.4
